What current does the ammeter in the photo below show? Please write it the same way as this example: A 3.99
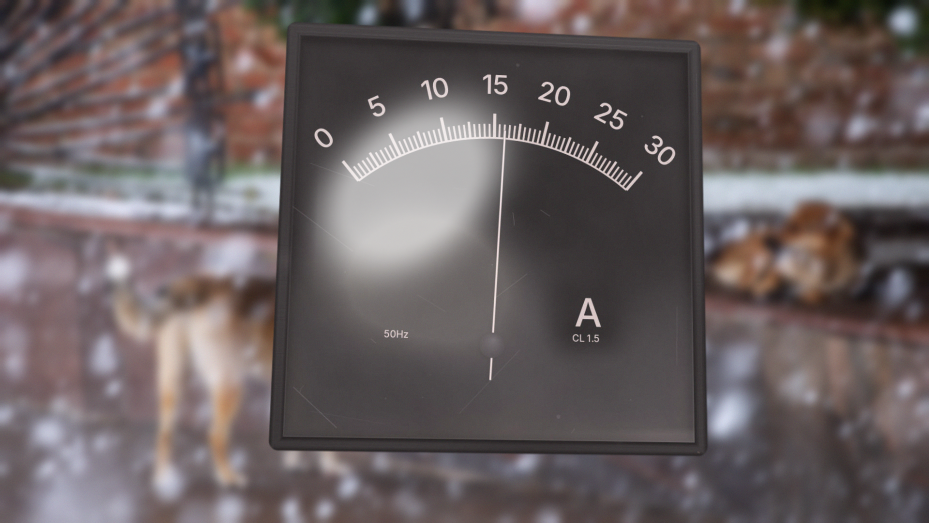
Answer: A 16
